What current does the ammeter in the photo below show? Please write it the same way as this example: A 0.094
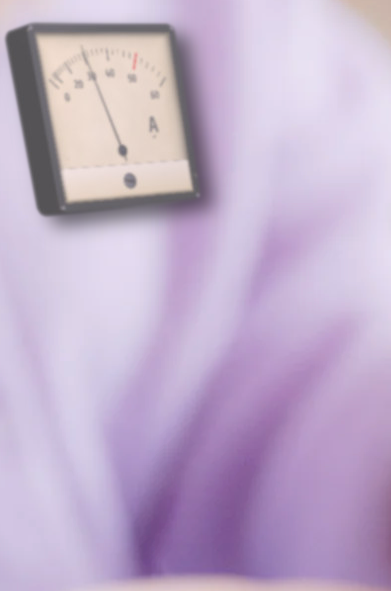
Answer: A 30
